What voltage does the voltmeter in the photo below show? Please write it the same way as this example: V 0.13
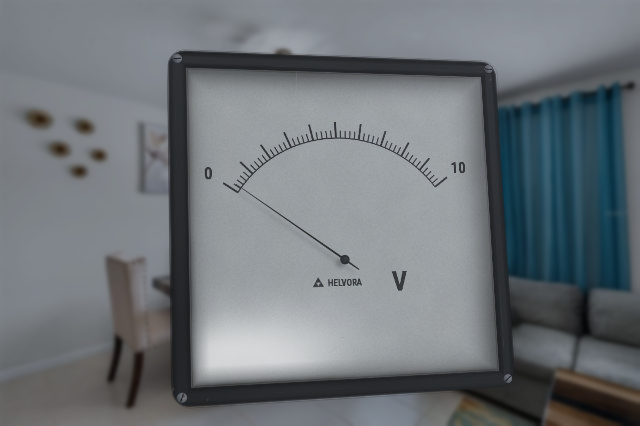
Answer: V 0.2
